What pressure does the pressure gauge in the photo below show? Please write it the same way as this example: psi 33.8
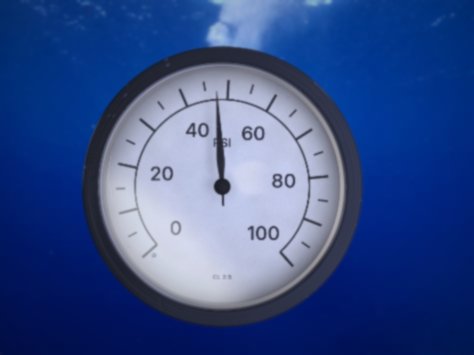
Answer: psi 47.5
